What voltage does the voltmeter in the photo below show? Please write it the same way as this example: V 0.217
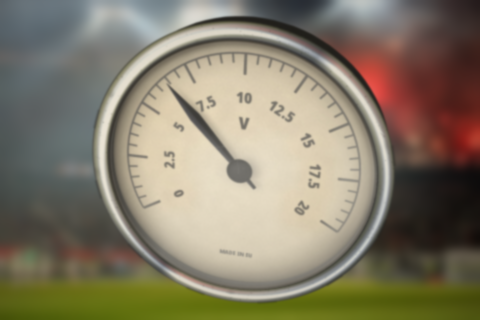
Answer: V 6.5
